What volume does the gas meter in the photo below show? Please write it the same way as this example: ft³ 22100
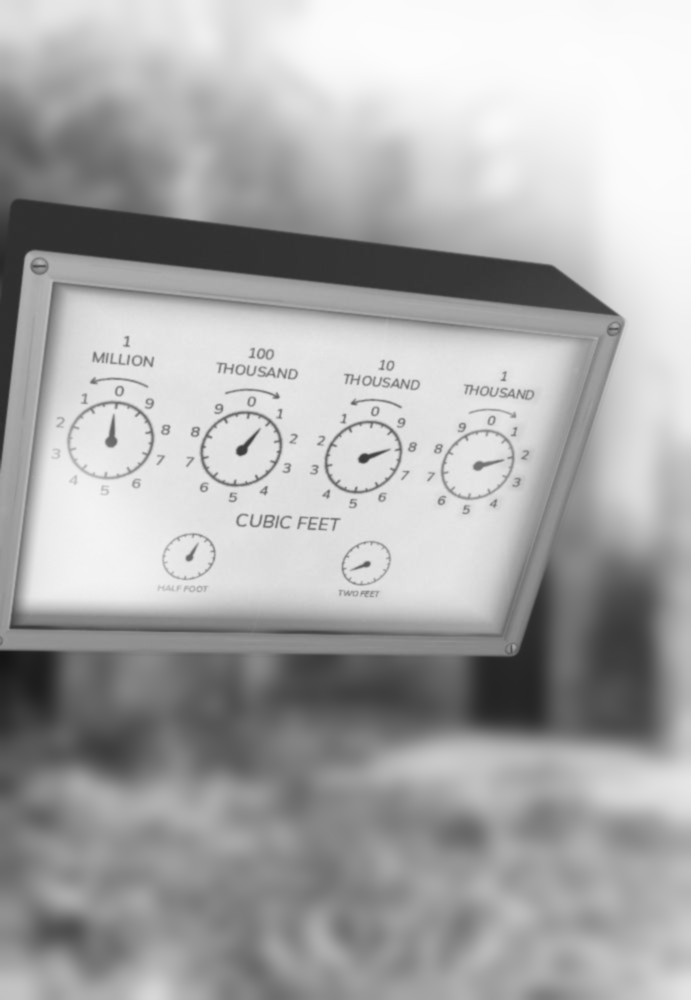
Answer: ft³ 8200
